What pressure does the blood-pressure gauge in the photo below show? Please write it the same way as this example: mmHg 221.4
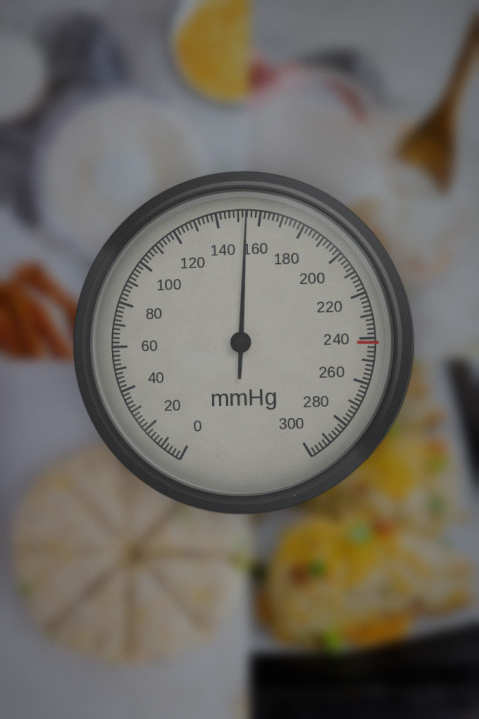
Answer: mmHg 154
